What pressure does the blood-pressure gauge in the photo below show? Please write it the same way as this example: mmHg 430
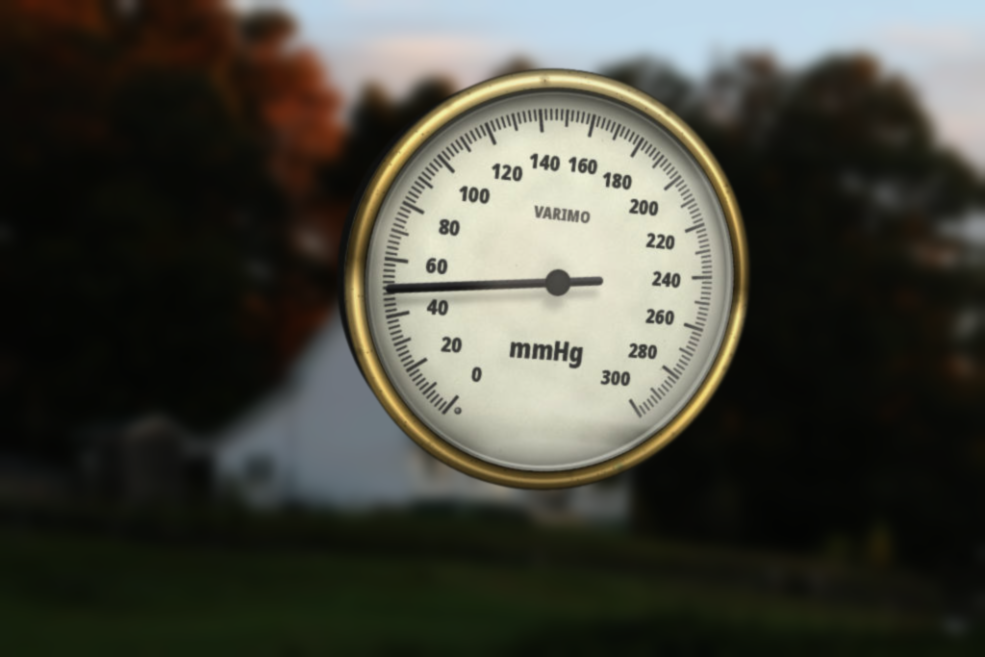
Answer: mmHg 50
